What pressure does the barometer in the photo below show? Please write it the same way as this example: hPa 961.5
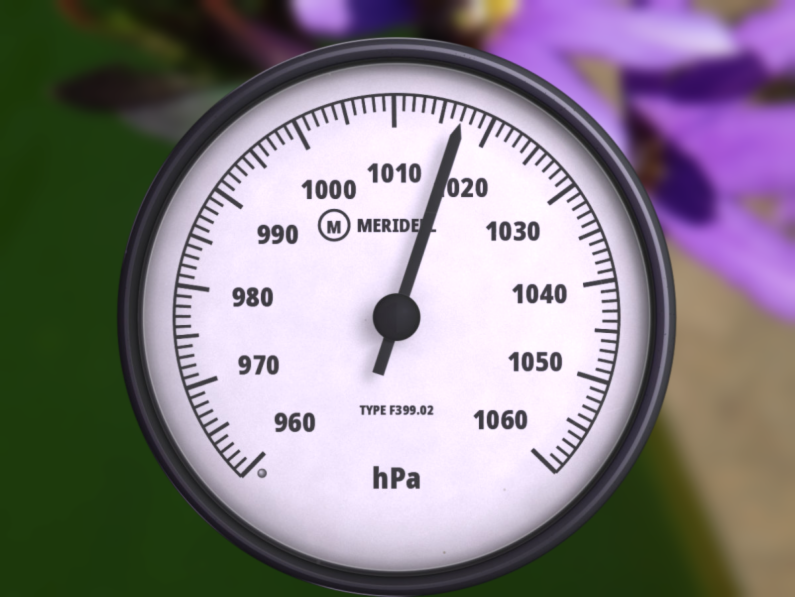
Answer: hPa 1017
